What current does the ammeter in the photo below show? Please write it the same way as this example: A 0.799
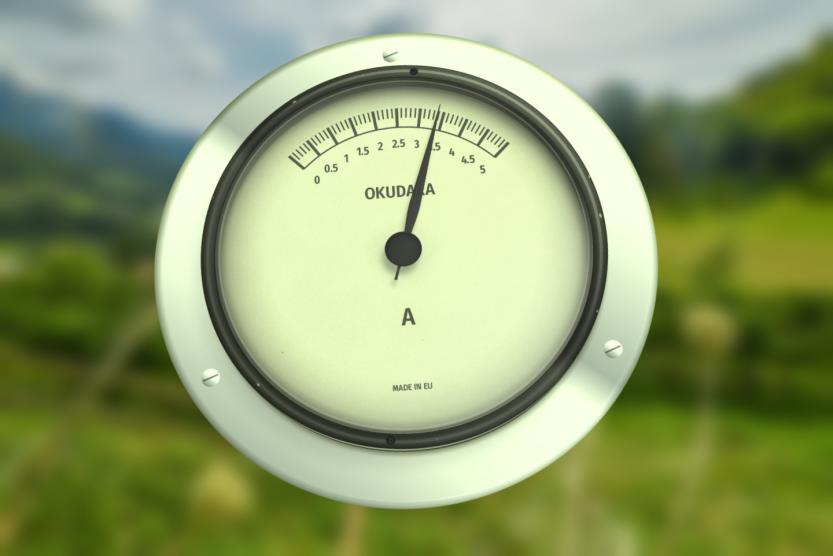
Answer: A 3.4
